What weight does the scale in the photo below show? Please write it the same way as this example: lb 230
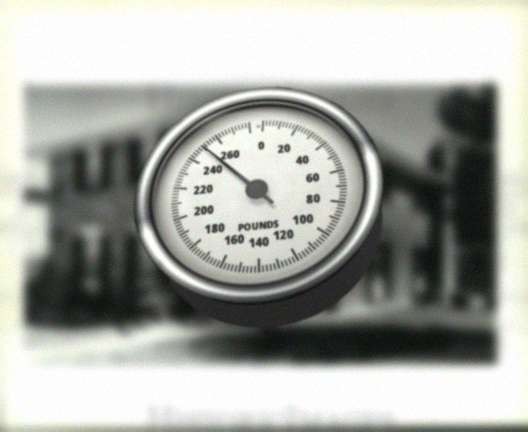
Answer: lb 250
